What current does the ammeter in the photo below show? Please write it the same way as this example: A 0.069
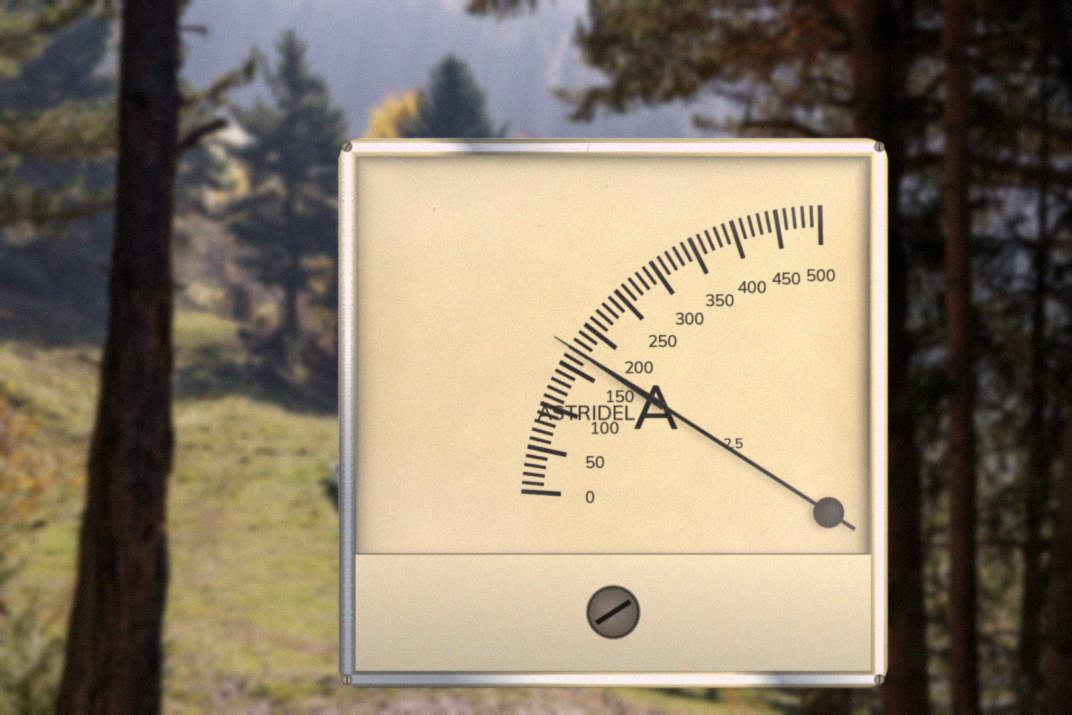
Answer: A 170
